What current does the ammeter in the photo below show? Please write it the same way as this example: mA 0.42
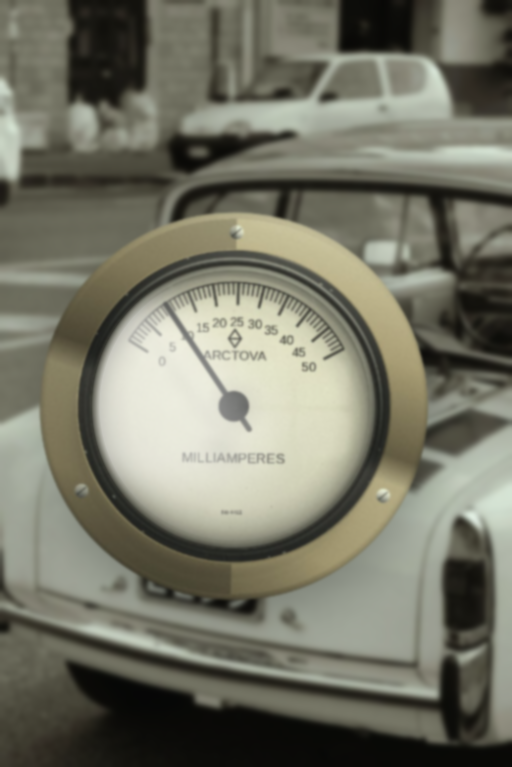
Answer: mA 10
